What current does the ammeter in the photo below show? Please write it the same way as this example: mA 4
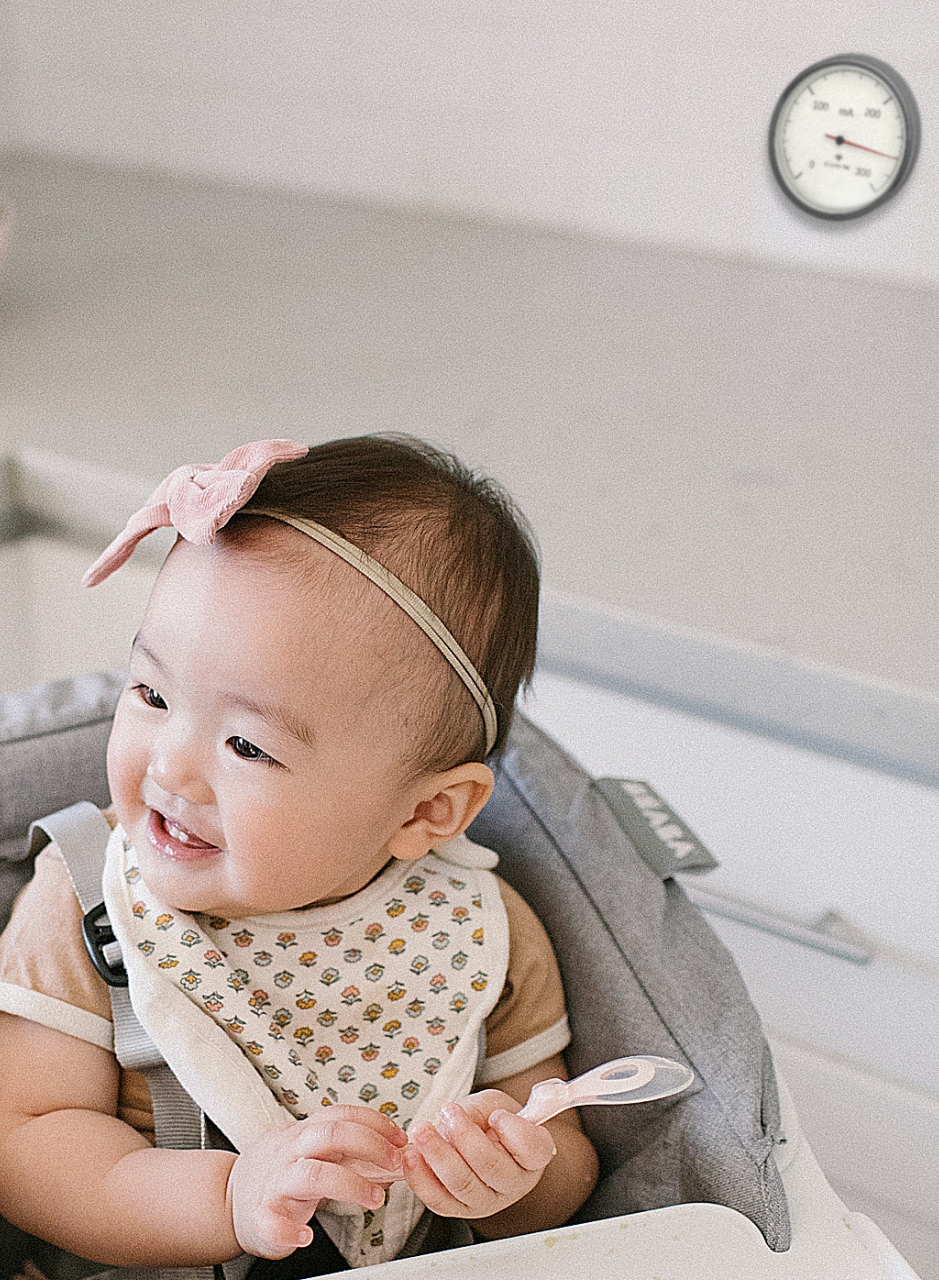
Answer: mA 260
